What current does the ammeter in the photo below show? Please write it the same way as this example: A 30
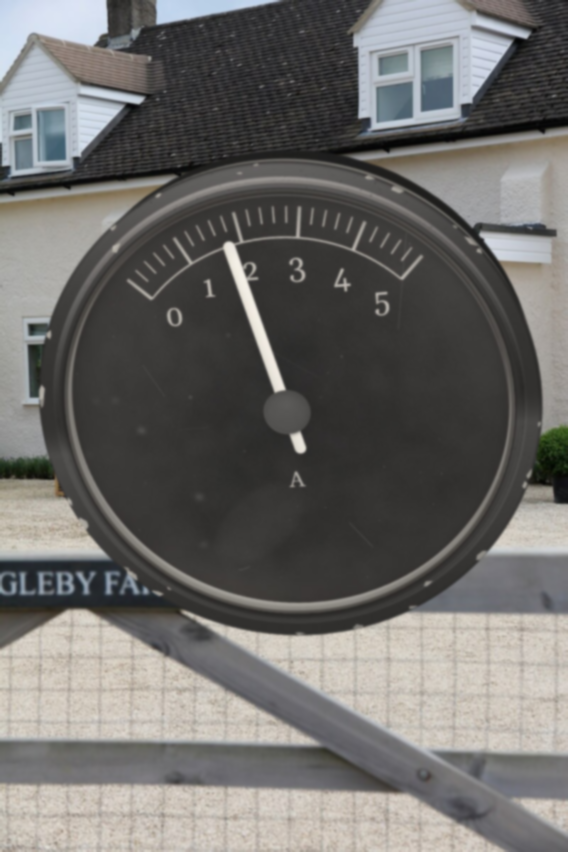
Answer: A 1.8
